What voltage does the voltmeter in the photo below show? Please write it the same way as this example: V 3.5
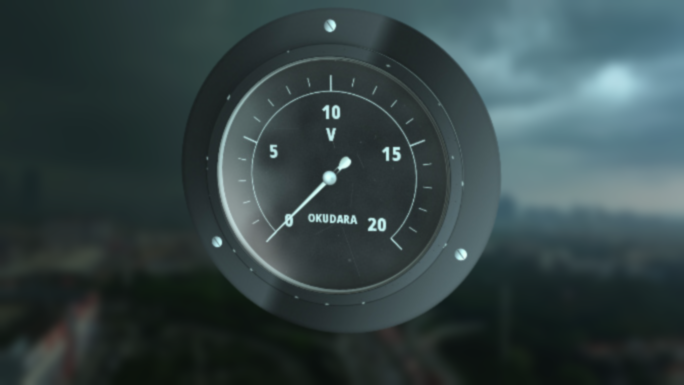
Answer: V 0
